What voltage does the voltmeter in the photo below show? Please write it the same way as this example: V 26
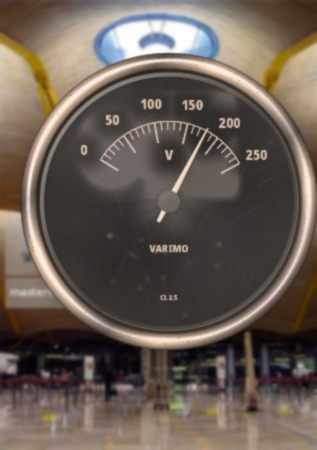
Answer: V 180
